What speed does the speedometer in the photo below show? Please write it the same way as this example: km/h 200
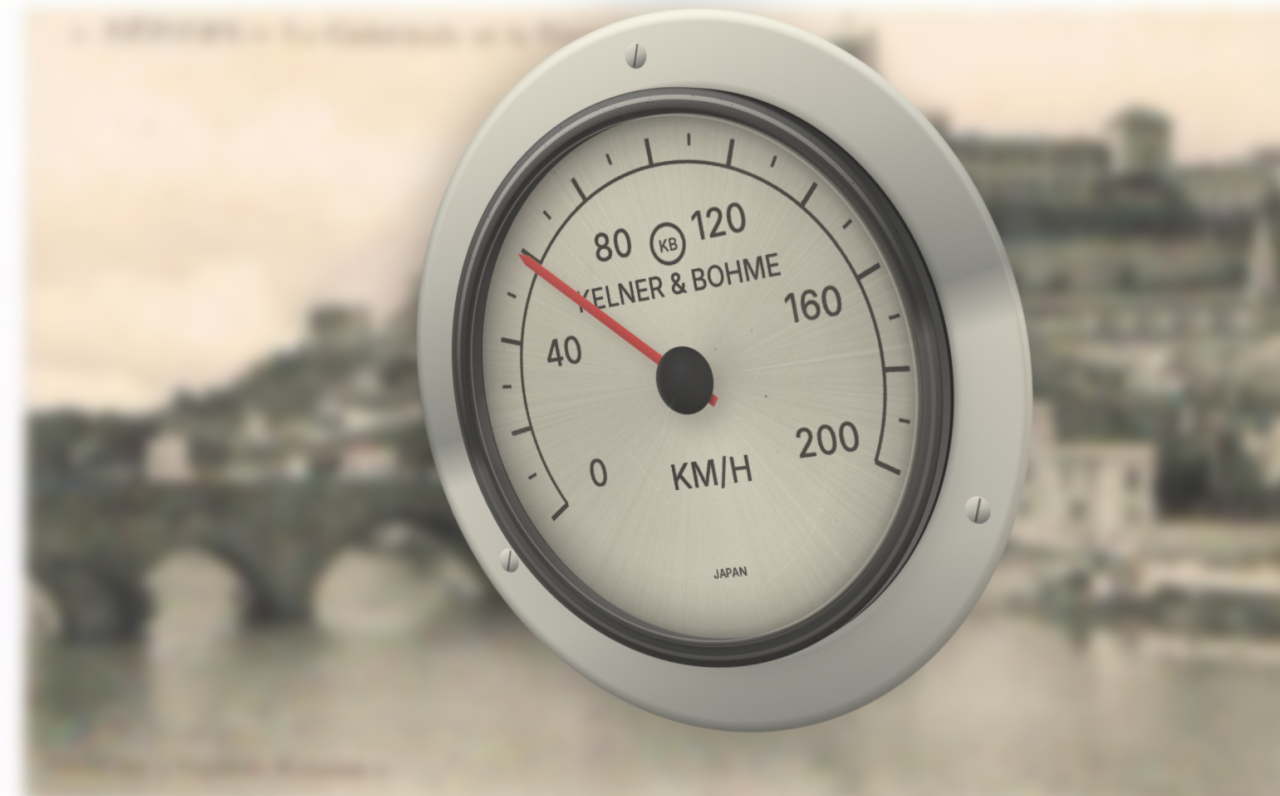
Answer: km/h 60
